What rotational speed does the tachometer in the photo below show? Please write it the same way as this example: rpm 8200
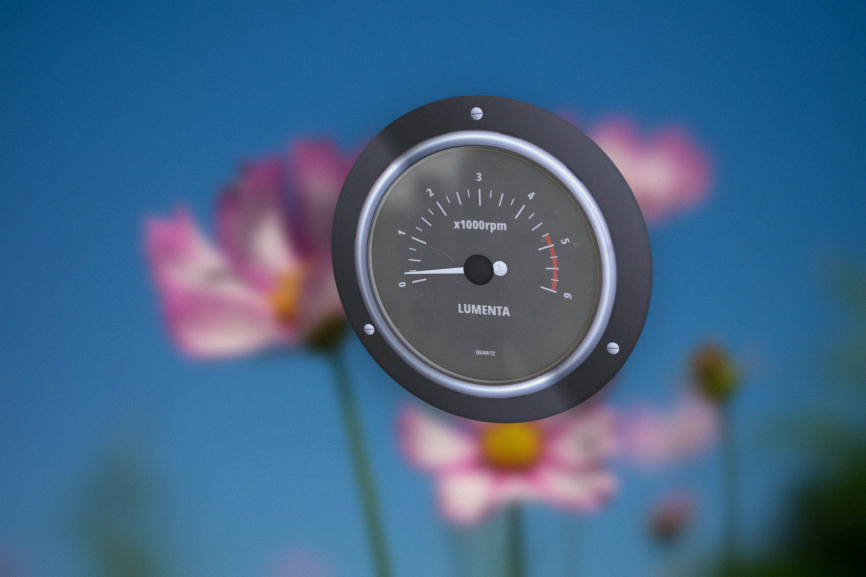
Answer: rpm 250
